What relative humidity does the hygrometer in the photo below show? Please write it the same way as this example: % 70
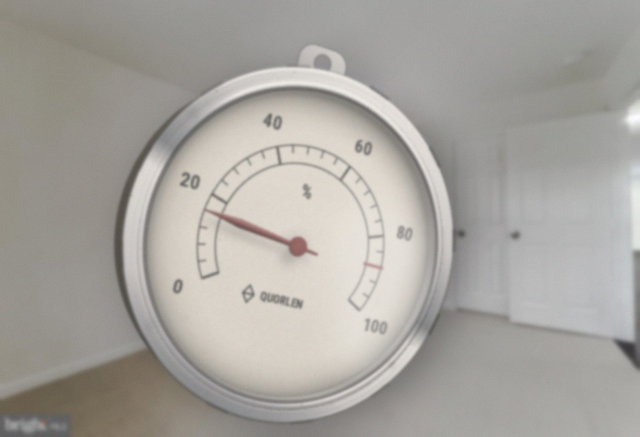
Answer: % 16
